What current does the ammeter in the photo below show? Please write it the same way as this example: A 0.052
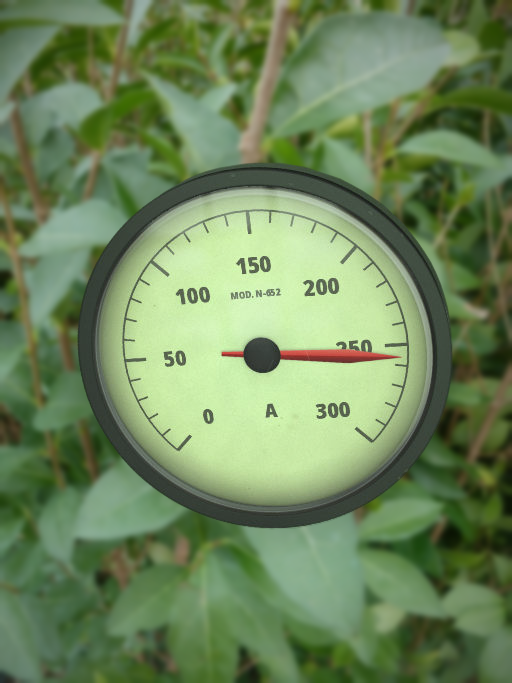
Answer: A 255
